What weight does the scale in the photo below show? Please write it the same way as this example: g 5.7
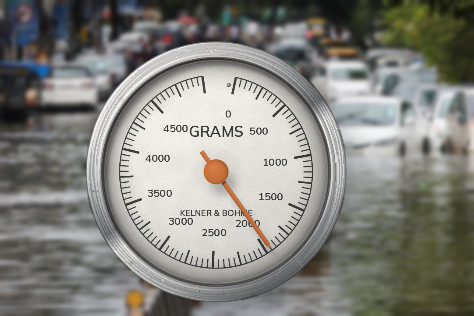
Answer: g 1950
